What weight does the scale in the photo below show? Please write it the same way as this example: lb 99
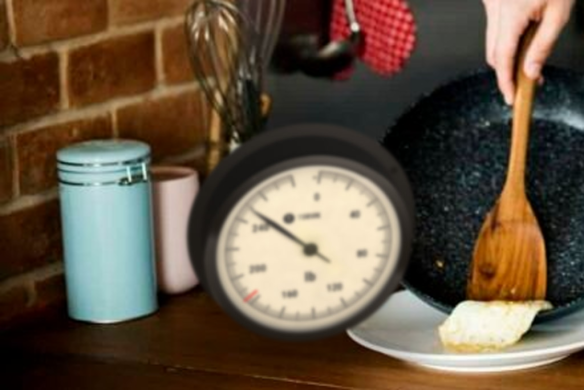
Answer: lb 250
